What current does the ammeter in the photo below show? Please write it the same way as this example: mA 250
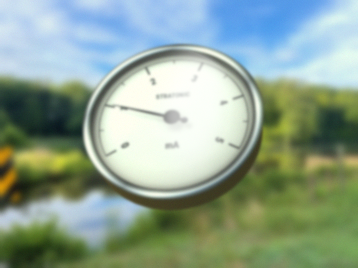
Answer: mA 1
